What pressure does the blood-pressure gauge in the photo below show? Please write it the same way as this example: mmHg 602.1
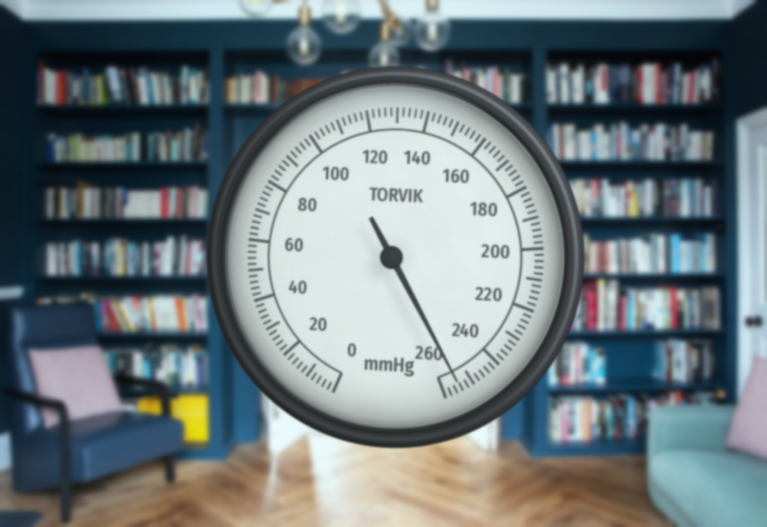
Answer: mmHg 254
